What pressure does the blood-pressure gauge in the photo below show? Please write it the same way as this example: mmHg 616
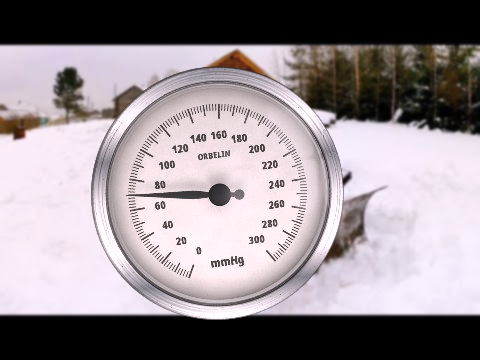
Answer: mmHg 70
